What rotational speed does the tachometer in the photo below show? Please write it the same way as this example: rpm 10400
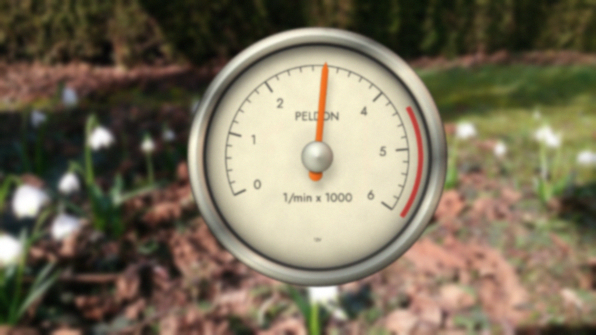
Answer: rpm 3000
